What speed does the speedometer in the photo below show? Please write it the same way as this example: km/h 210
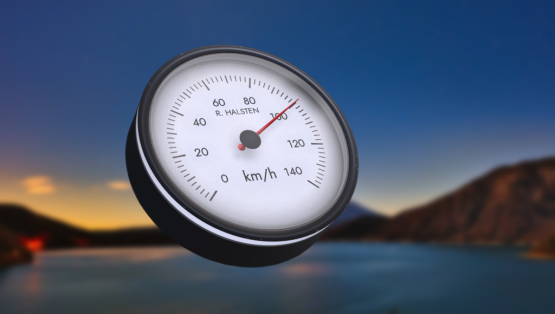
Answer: km/h 100
